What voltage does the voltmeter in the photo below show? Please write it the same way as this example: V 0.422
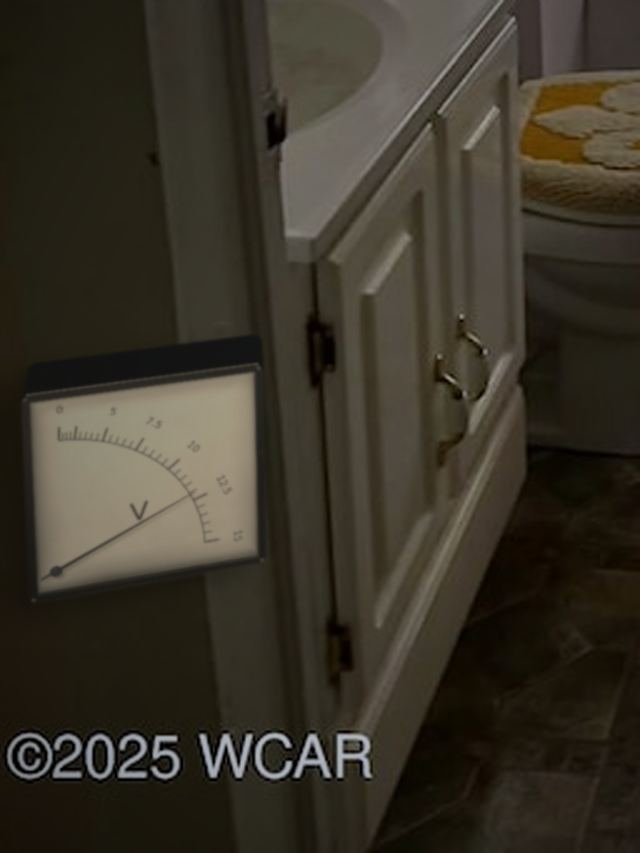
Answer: V 12
